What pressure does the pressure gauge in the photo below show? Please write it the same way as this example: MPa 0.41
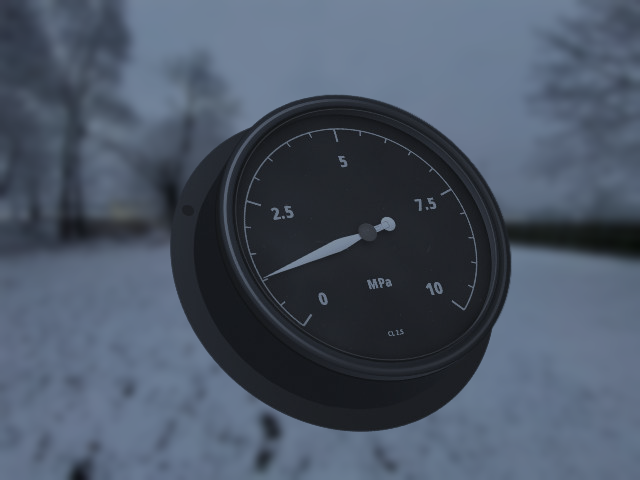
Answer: MPa 1
